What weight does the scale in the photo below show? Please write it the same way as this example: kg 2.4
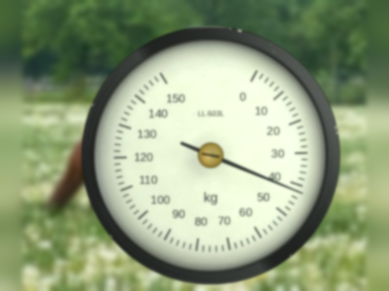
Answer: kg 42
